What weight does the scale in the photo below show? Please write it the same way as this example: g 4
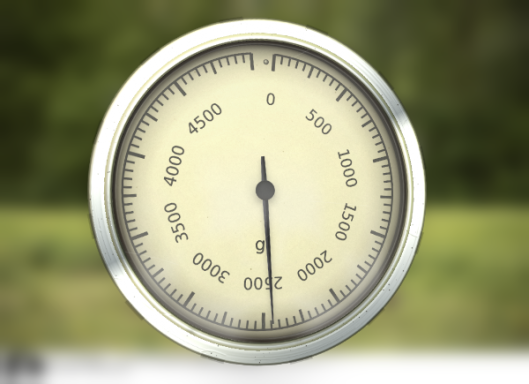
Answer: g 2450
